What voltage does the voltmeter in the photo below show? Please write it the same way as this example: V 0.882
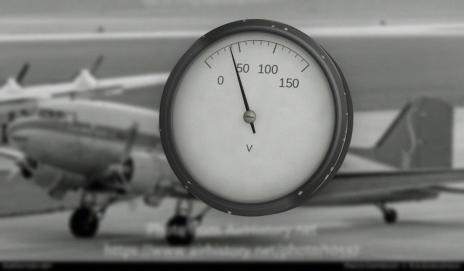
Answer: V 40
